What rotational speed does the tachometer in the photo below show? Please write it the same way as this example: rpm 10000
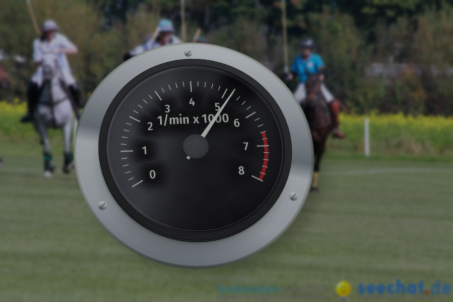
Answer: rpm 5200
